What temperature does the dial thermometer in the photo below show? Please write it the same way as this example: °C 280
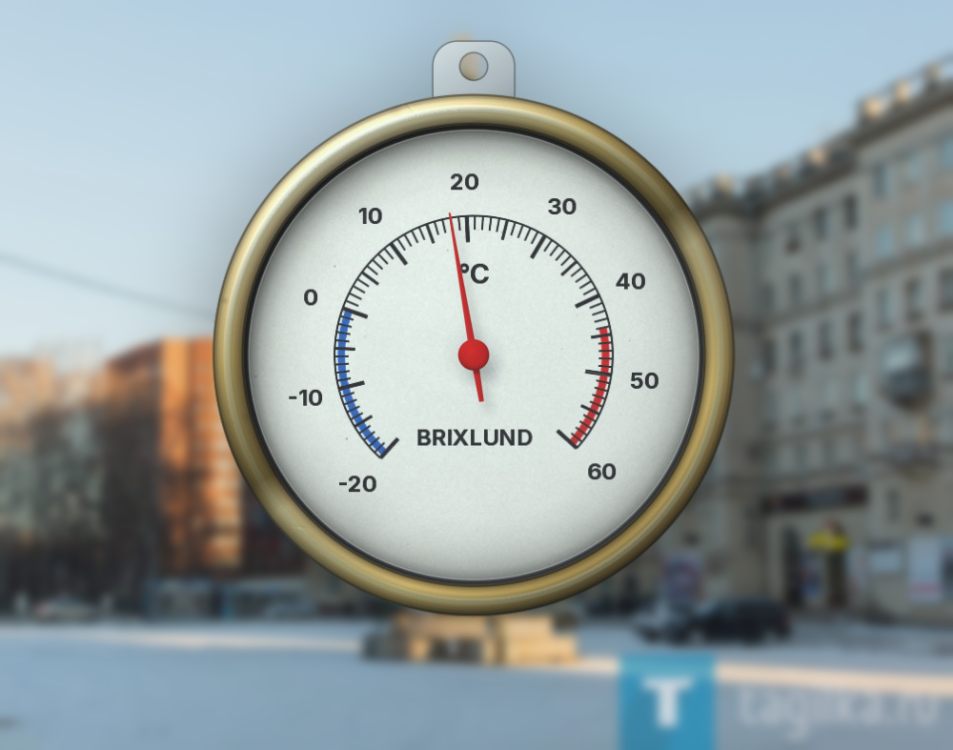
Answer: °C 18
